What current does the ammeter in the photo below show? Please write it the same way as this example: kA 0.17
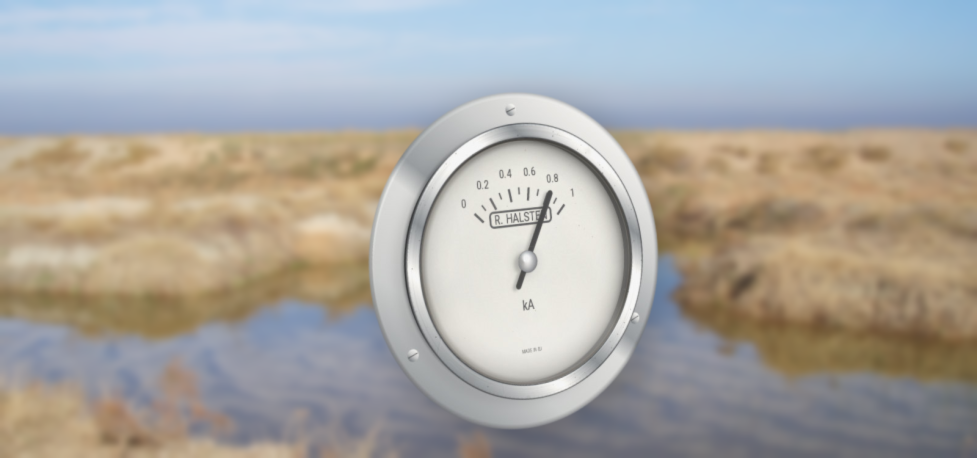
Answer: kA 0.8
